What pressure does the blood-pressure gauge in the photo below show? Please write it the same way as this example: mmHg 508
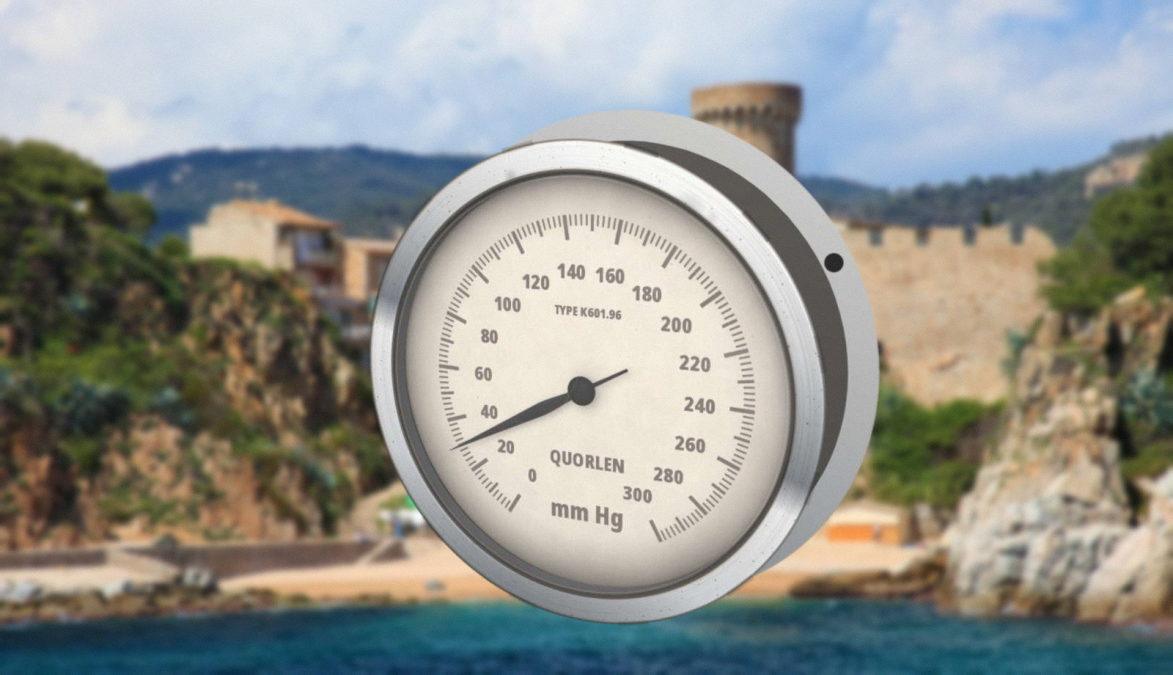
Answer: mmHg 30
